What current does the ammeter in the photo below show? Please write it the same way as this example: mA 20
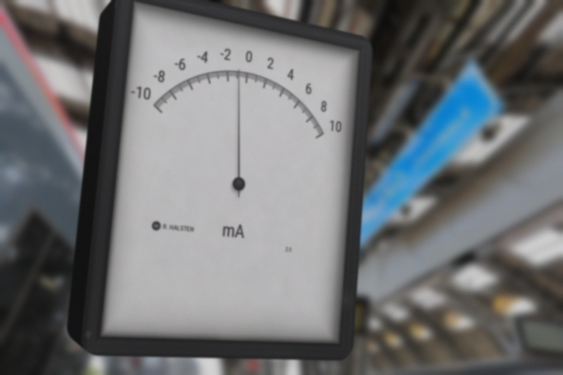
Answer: mA -1
